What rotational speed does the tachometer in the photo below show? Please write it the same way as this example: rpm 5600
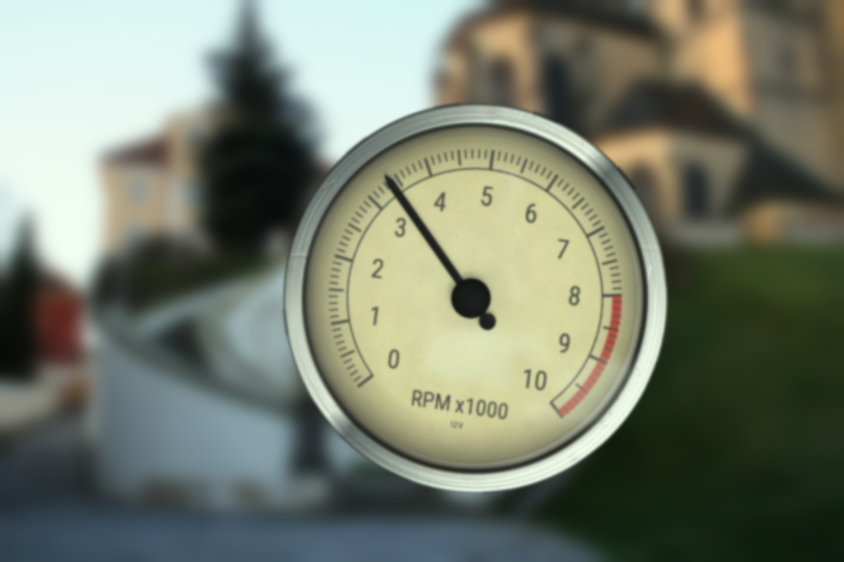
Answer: rpm 3400
